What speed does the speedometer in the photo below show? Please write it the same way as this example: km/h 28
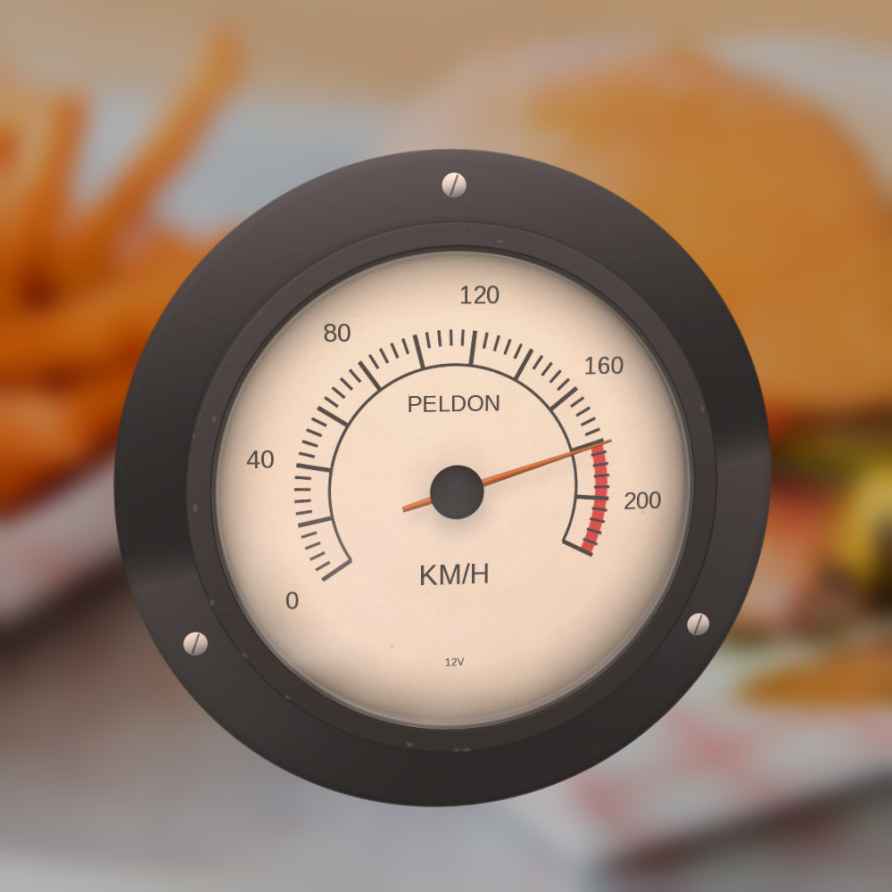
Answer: km/h 180
